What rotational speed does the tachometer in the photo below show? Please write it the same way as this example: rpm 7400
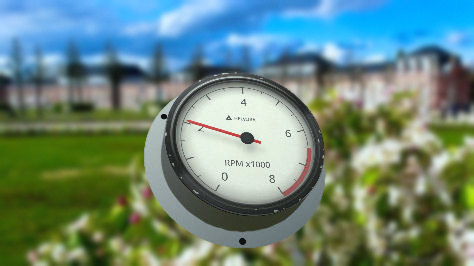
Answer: rpm 2000
